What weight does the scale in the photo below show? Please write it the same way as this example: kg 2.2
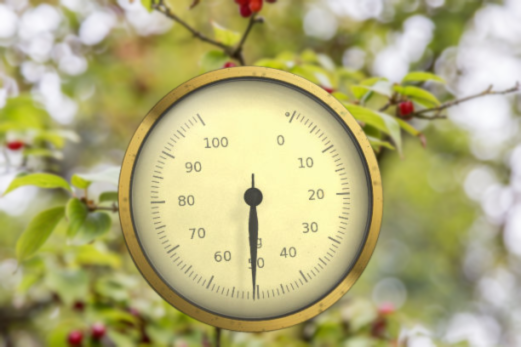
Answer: kg 51
